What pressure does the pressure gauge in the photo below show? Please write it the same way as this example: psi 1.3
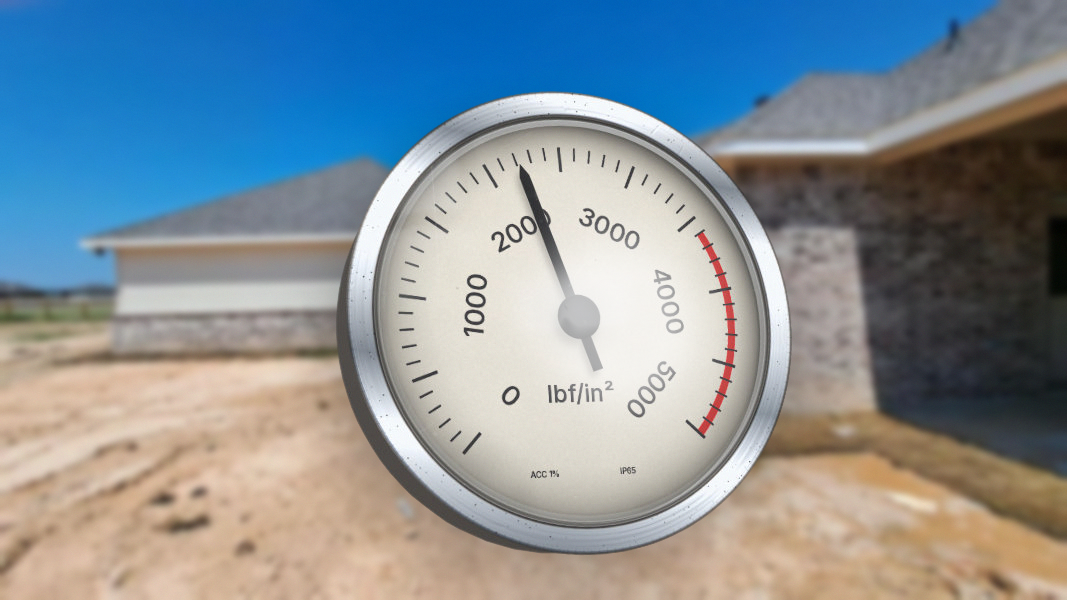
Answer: psi 2200
